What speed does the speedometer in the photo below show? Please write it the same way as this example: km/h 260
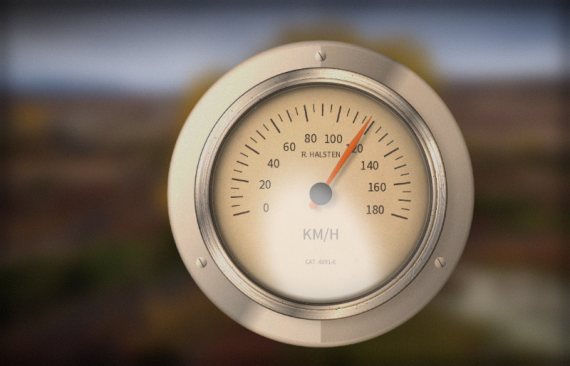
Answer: km/h 117.5
